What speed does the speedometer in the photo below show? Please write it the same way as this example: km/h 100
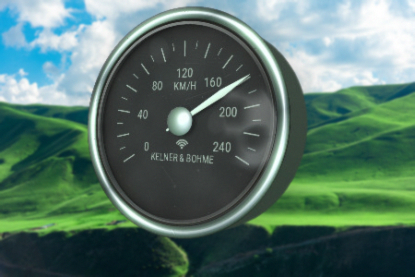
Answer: km/h 180
